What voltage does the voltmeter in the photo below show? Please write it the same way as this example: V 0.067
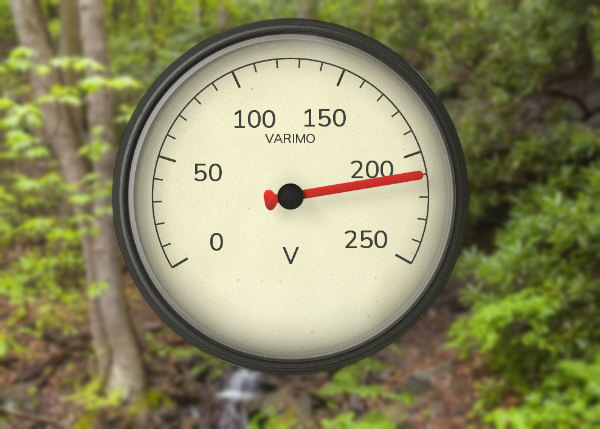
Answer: V 210
